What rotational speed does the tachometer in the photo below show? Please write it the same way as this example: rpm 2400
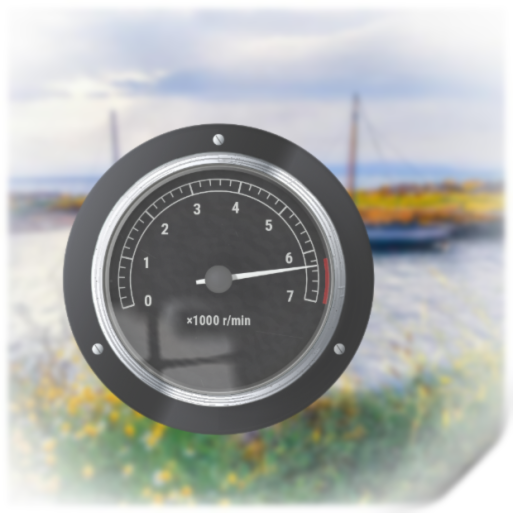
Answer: rpm 6300
